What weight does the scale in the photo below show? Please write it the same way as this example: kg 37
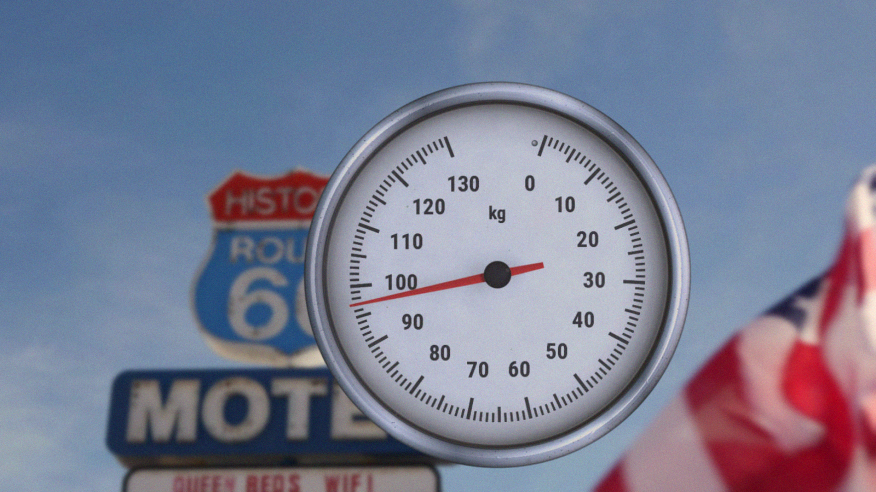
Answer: kg 97
